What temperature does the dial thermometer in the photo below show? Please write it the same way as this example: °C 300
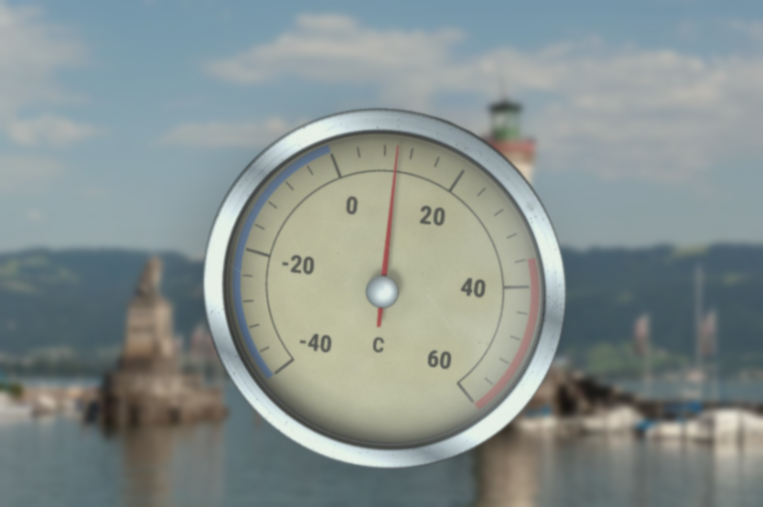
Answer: °C 10
